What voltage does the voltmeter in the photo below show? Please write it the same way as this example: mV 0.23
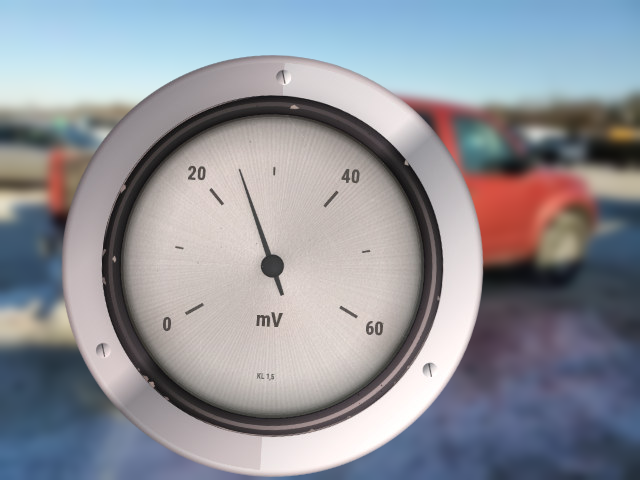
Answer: mV 25
